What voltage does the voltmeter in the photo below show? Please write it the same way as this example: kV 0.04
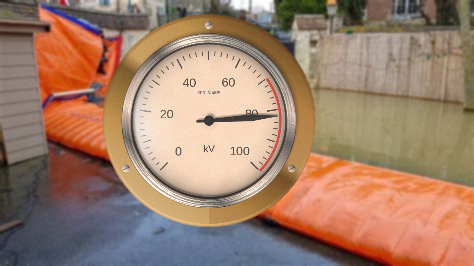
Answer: kV 82
